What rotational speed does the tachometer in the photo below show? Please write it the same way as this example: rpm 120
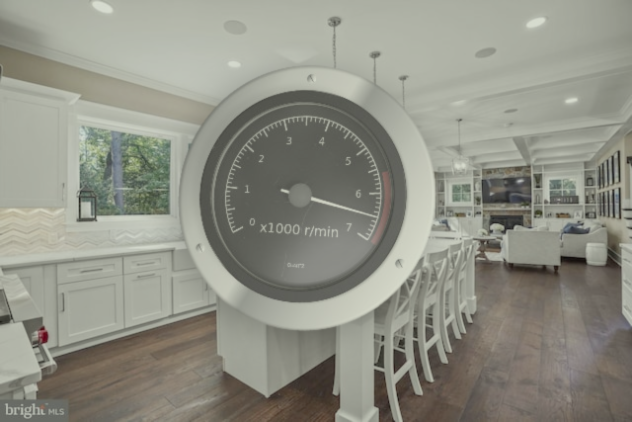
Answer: rpm 6500
